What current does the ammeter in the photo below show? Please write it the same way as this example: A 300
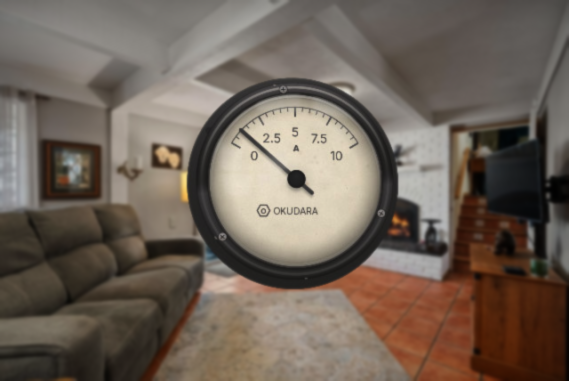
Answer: A 1
